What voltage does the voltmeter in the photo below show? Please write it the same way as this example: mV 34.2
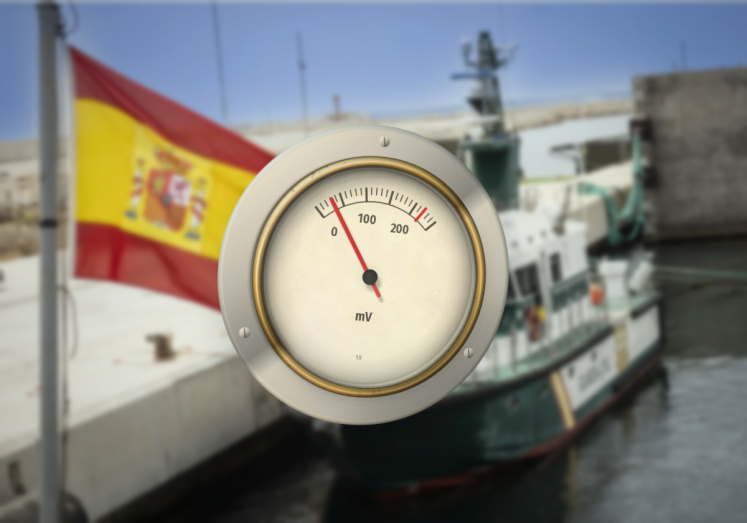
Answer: mV 30
